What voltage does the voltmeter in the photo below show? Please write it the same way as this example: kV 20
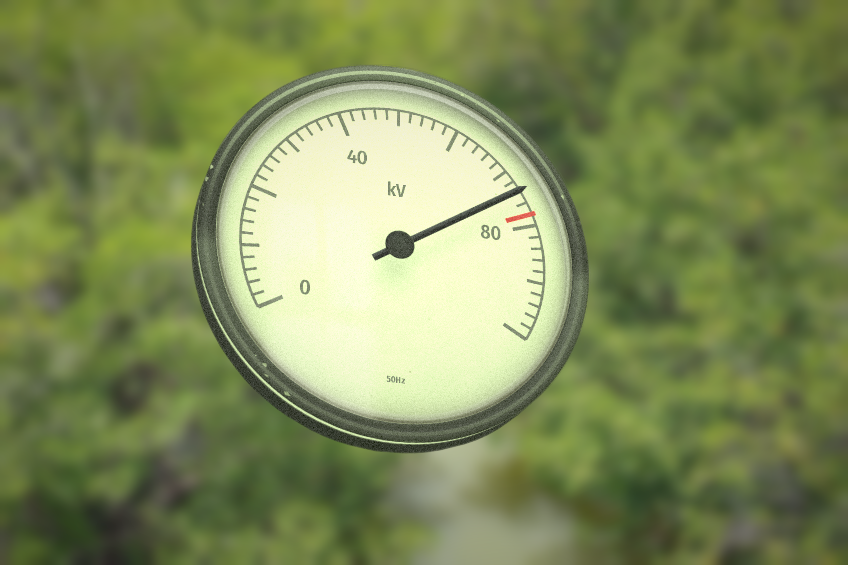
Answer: kV 74
